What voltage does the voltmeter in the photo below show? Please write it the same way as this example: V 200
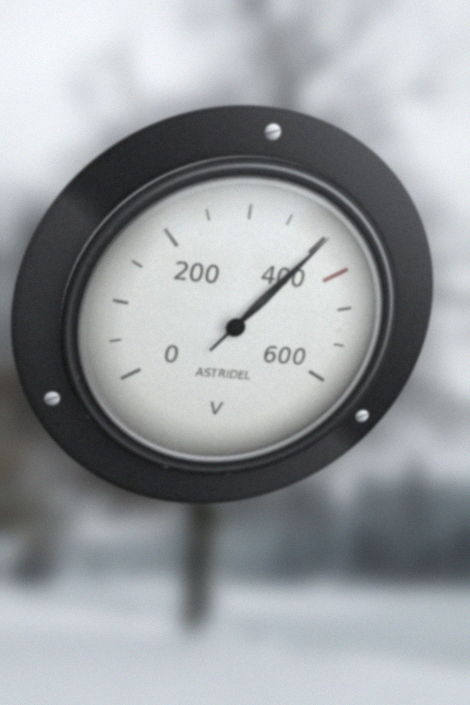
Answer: V 400
